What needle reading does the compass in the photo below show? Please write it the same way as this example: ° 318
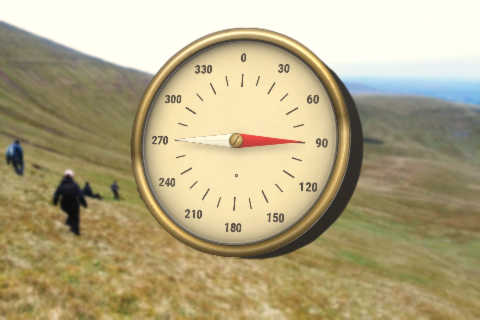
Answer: ° 90
